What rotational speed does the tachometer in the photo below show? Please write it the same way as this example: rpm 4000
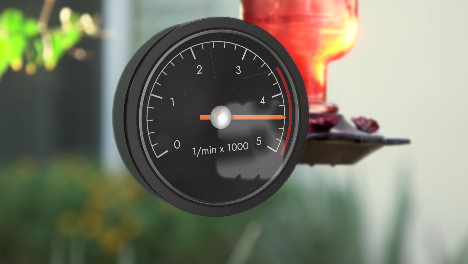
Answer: rpm 4400
